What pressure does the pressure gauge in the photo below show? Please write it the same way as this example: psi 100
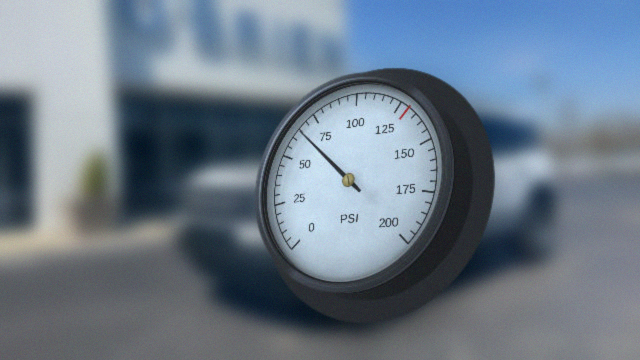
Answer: psi 65
